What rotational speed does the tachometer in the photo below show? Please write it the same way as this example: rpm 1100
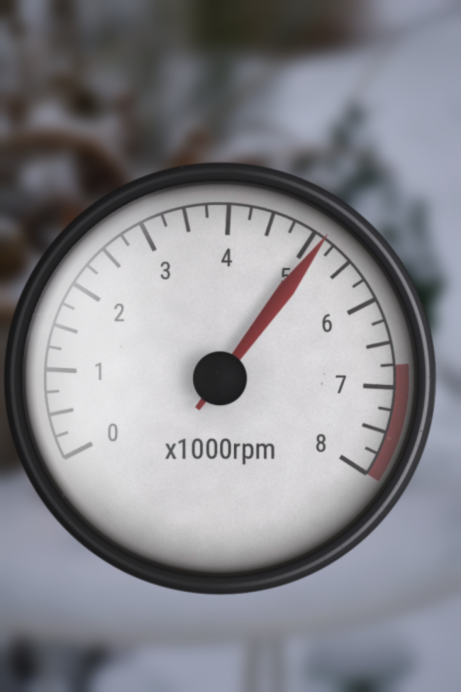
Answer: rpm 5125
